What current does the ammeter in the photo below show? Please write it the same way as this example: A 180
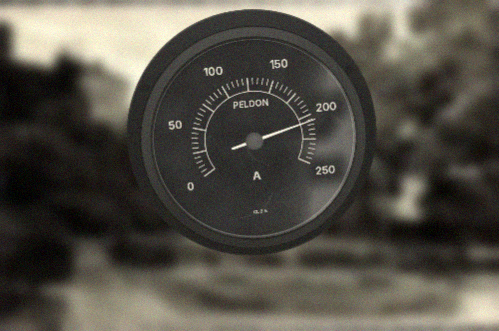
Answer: A 205
